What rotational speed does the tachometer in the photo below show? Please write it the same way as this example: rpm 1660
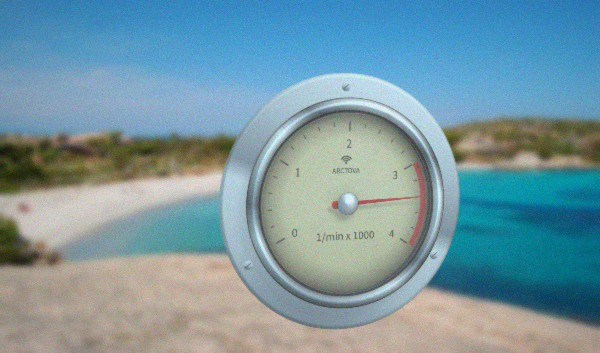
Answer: rpm 3400
